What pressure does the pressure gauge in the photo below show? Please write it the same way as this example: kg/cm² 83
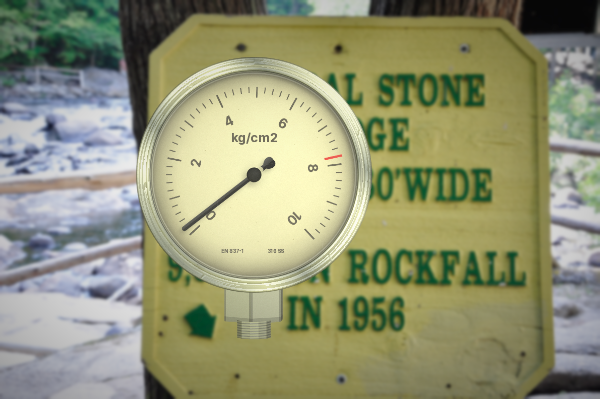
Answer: kg/cm² 0.2
